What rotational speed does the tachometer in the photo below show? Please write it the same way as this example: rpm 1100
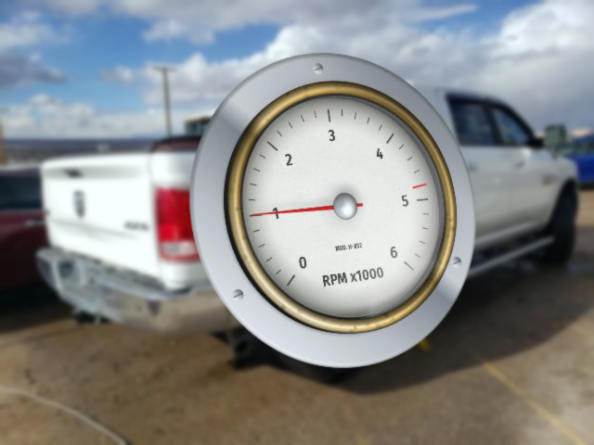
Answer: rpm 1000
